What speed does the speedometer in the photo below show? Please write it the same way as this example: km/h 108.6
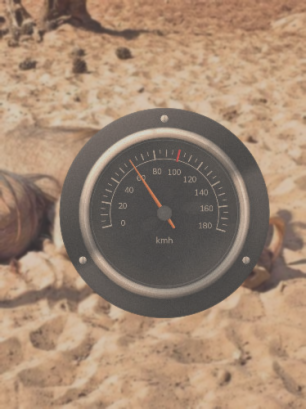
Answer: km/h 60
